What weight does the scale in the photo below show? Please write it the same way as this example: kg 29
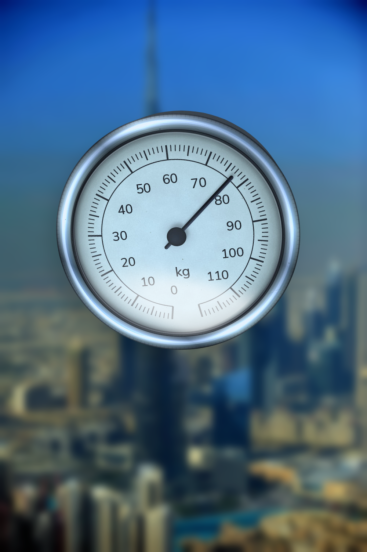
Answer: kg 77
